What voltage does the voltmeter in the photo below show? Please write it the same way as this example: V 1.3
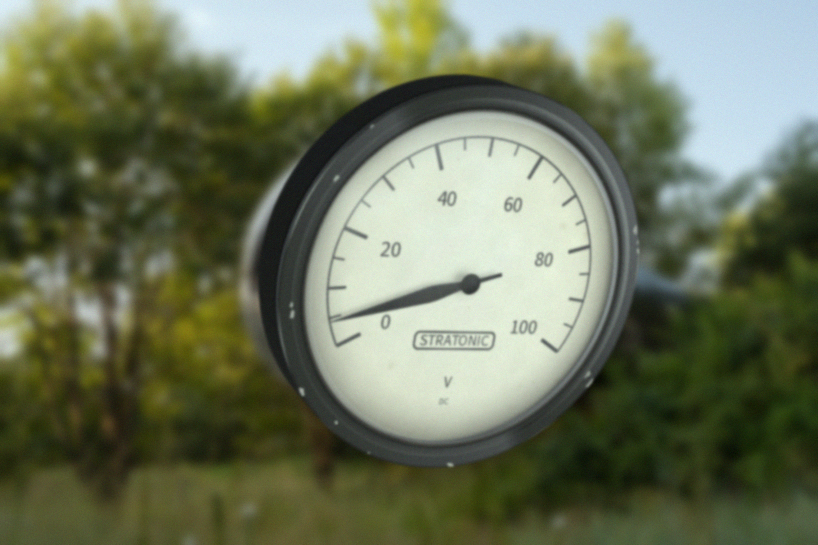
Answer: V 5
